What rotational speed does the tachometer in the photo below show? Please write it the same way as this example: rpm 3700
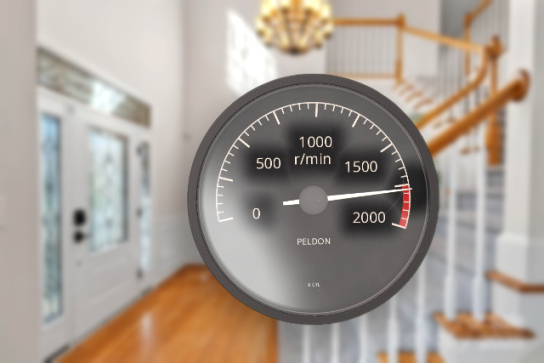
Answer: rpm 1775
